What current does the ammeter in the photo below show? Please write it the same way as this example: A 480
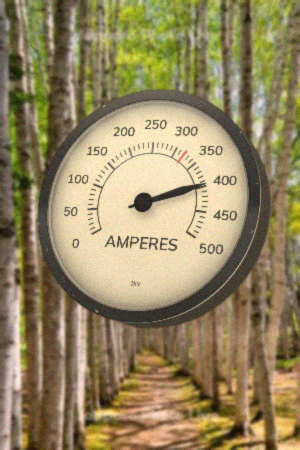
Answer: A 400
